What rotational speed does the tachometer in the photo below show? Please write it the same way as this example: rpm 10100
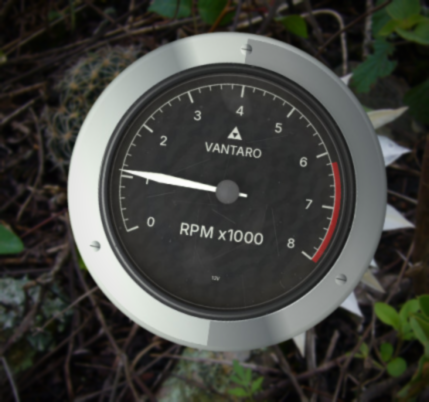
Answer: rpm 1100
